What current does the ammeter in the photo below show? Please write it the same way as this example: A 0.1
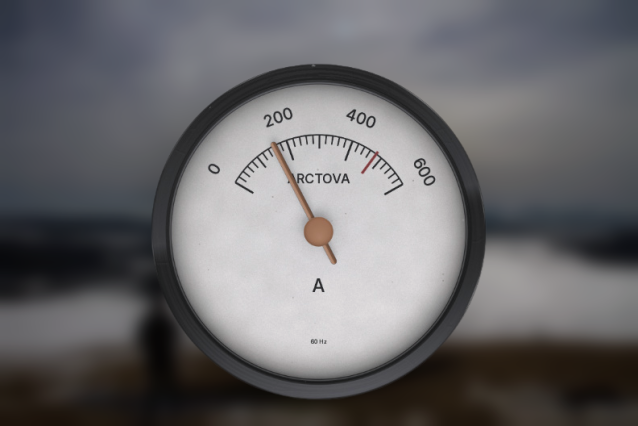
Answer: A 160
